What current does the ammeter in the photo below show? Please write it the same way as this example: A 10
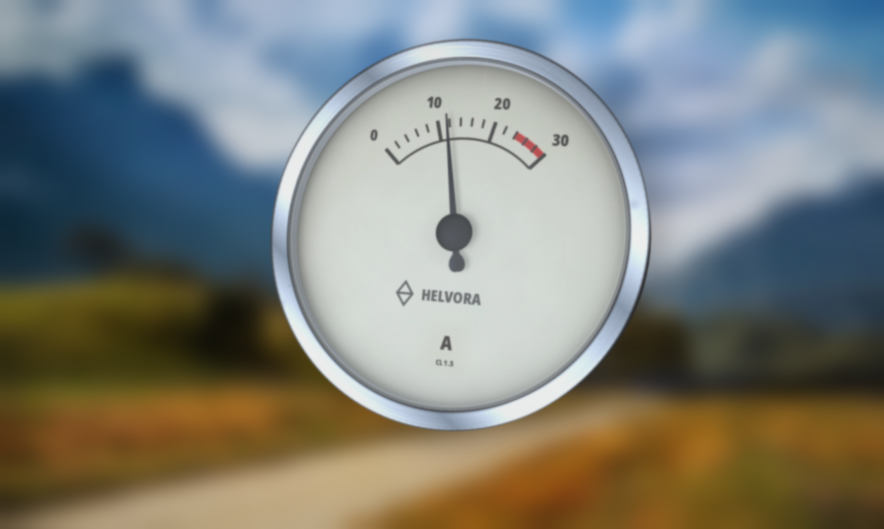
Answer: A 12
